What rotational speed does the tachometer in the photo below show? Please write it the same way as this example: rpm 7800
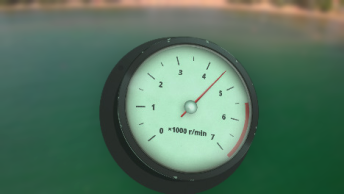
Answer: rpm 4500
